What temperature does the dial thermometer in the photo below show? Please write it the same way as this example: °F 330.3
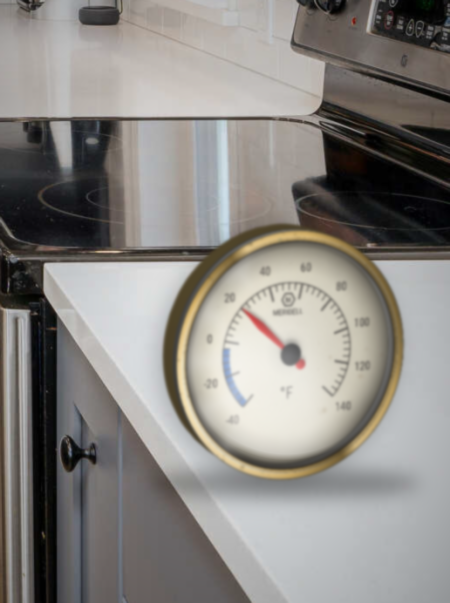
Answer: °F 20
